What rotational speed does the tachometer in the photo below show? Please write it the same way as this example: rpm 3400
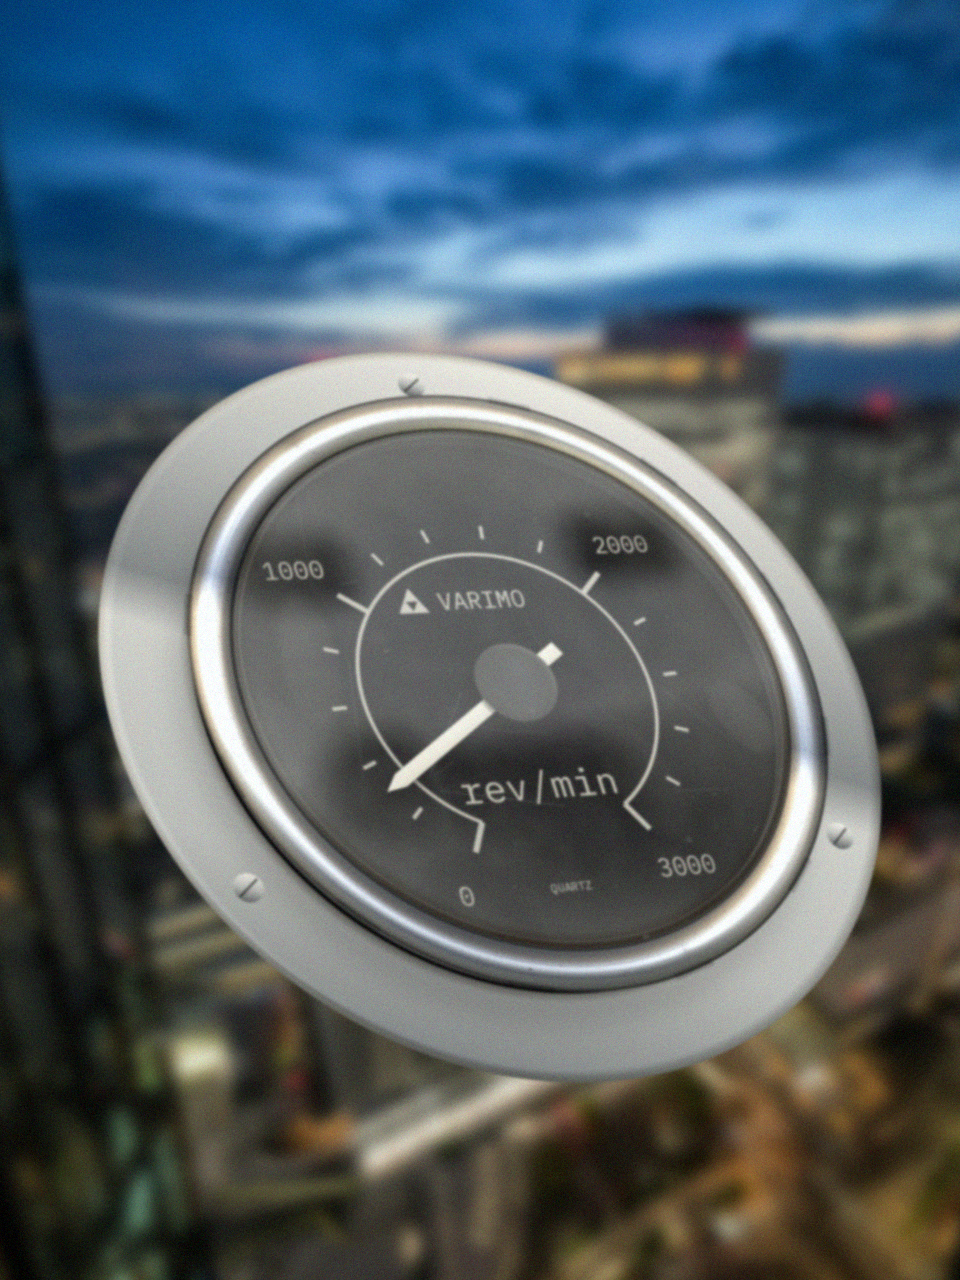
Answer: rpm 300
